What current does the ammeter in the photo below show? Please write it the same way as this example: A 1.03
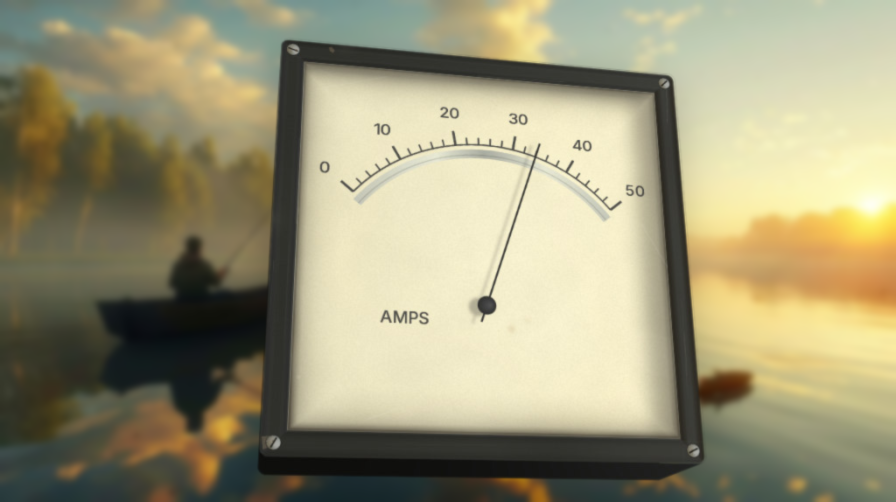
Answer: A 34
